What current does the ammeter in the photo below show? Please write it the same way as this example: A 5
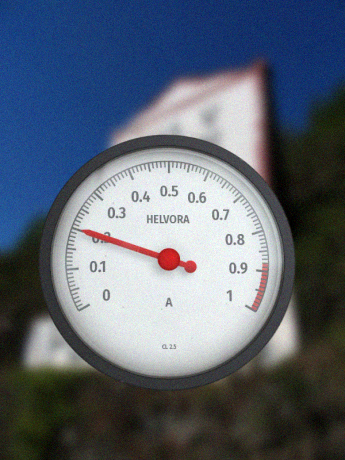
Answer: A 0.2
